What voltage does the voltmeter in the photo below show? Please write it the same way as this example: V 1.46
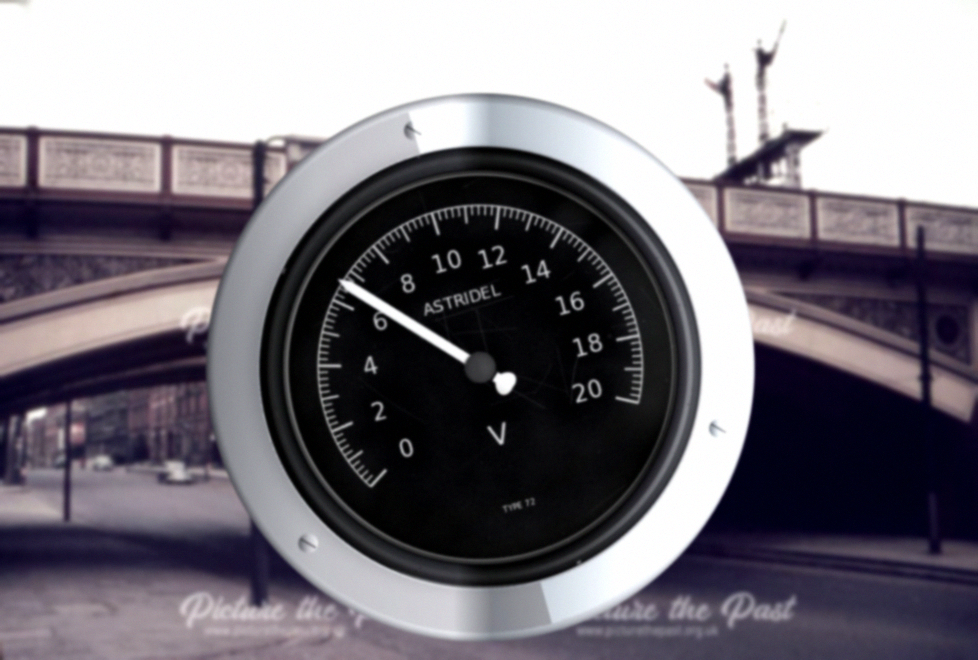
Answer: V 6.6
